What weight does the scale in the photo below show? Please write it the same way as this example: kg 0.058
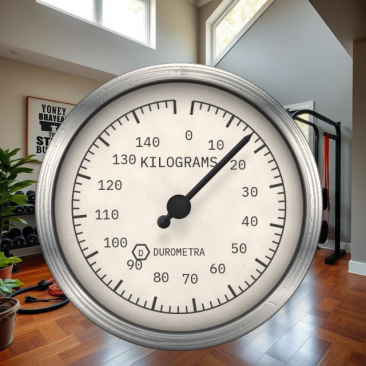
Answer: kg 16
